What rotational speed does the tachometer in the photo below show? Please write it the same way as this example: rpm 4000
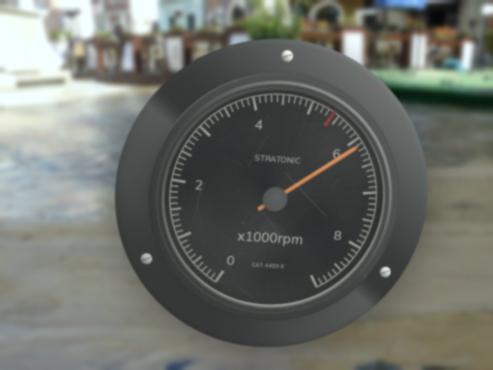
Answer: rpm 6100
